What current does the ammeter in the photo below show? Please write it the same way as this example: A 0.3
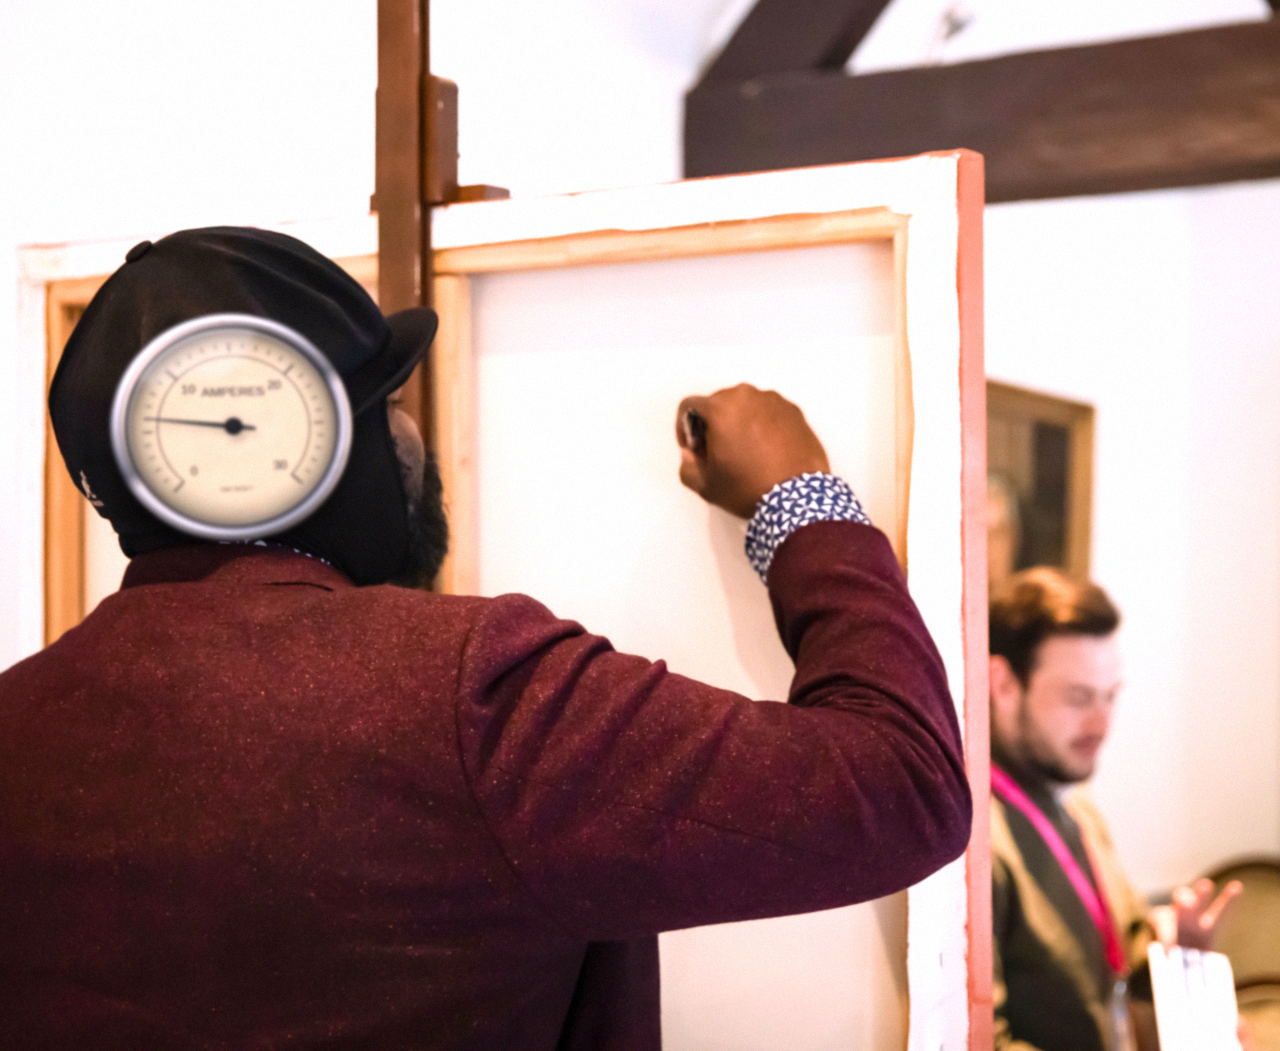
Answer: A 6
